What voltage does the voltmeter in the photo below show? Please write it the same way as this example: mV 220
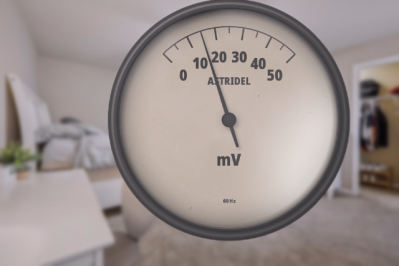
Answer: mV 15
